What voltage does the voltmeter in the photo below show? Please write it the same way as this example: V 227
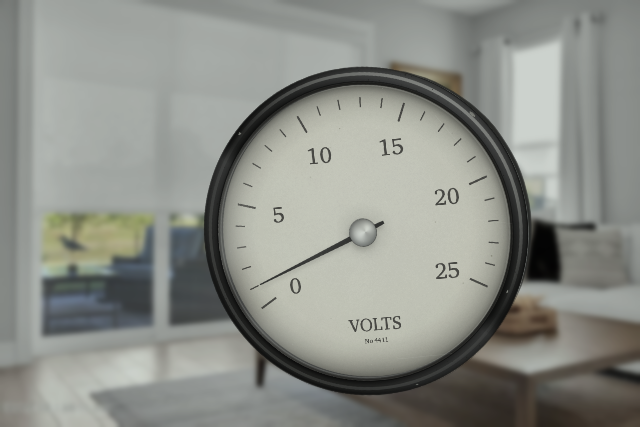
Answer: V 1
